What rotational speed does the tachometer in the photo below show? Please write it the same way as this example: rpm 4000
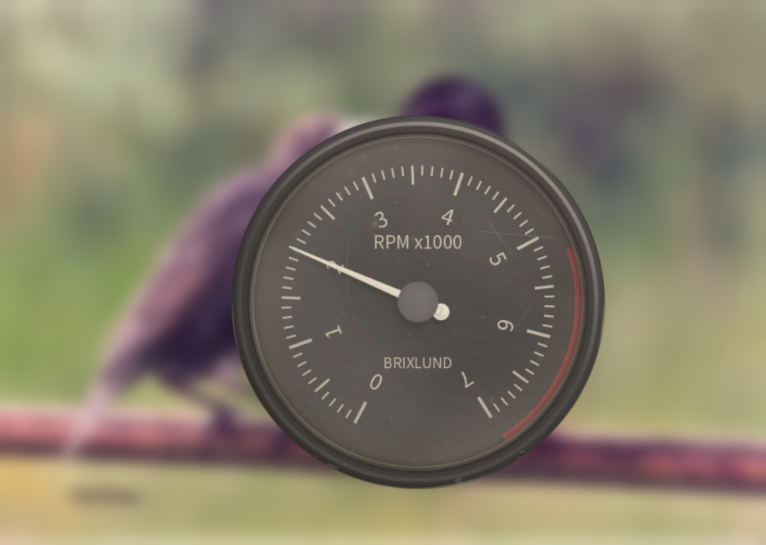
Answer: rpm 2000
